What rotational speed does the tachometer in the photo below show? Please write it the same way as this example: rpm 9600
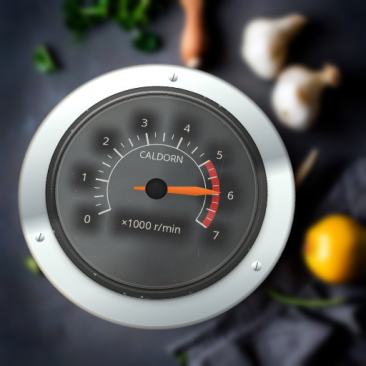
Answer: rpm 6000
